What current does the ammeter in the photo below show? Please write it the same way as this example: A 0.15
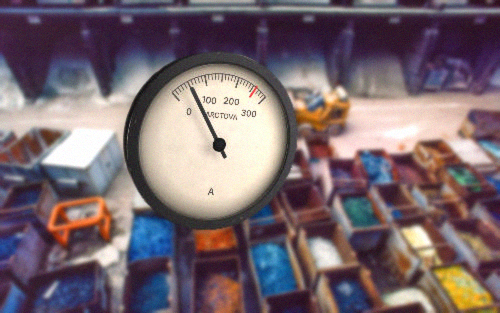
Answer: A 50
